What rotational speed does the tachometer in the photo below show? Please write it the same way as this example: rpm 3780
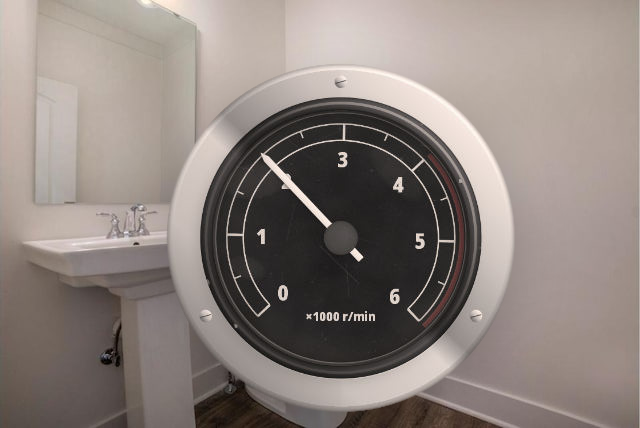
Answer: rpm 2000
